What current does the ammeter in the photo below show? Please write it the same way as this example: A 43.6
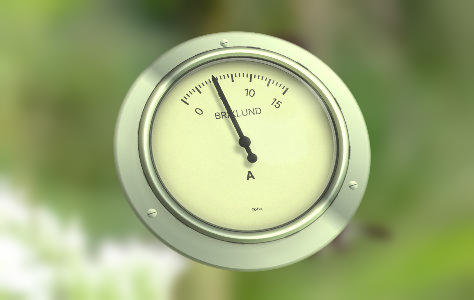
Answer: A 5
